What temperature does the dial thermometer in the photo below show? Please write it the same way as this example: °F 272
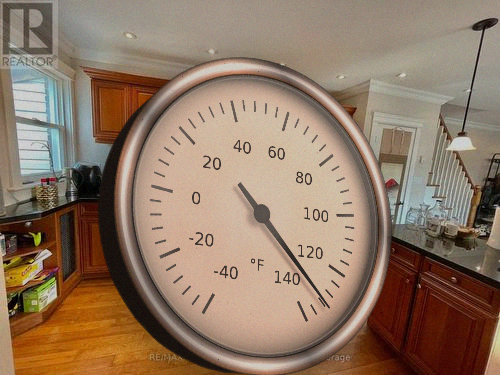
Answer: °F 132
